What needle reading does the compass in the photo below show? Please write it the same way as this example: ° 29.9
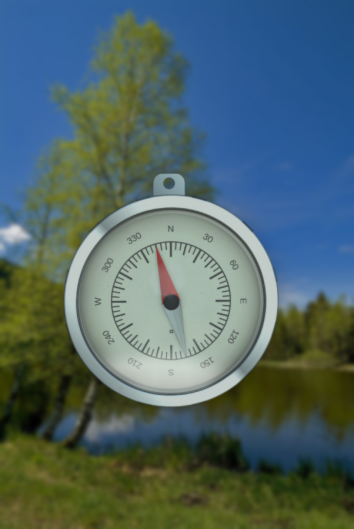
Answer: ° 345
